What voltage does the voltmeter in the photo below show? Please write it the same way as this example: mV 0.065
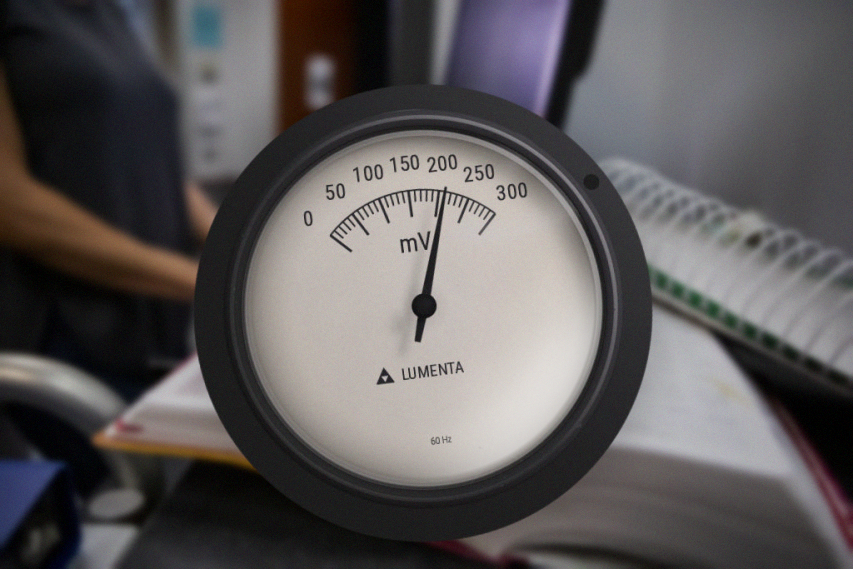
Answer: mV 210
